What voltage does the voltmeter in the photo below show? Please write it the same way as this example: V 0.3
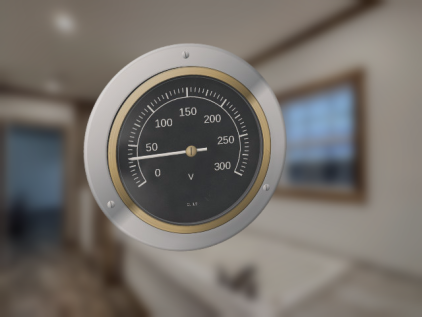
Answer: V 35
